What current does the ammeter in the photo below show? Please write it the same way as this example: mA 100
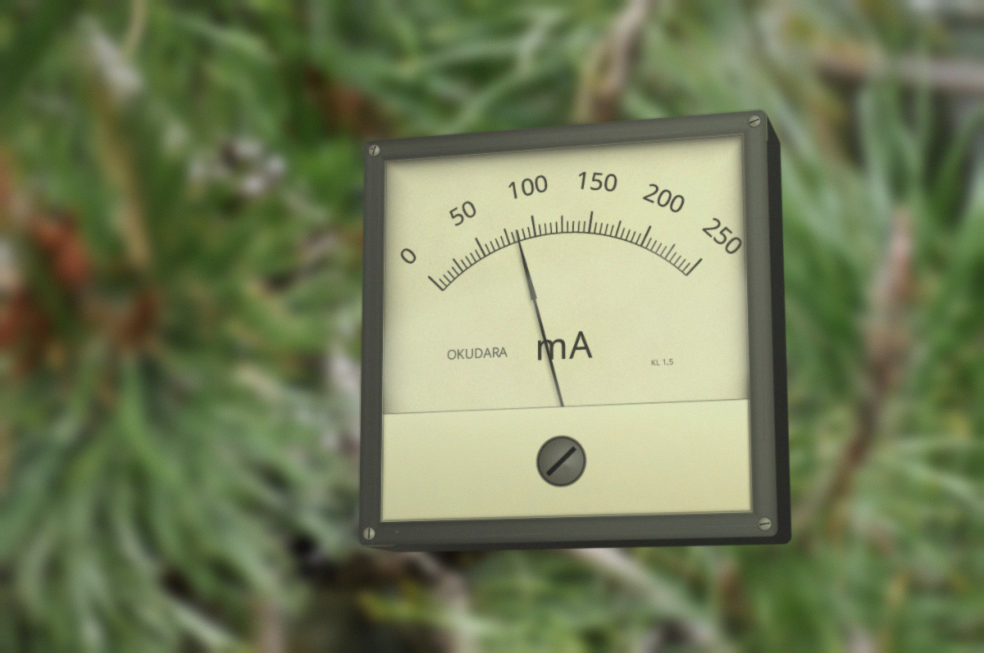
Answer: mA 85
